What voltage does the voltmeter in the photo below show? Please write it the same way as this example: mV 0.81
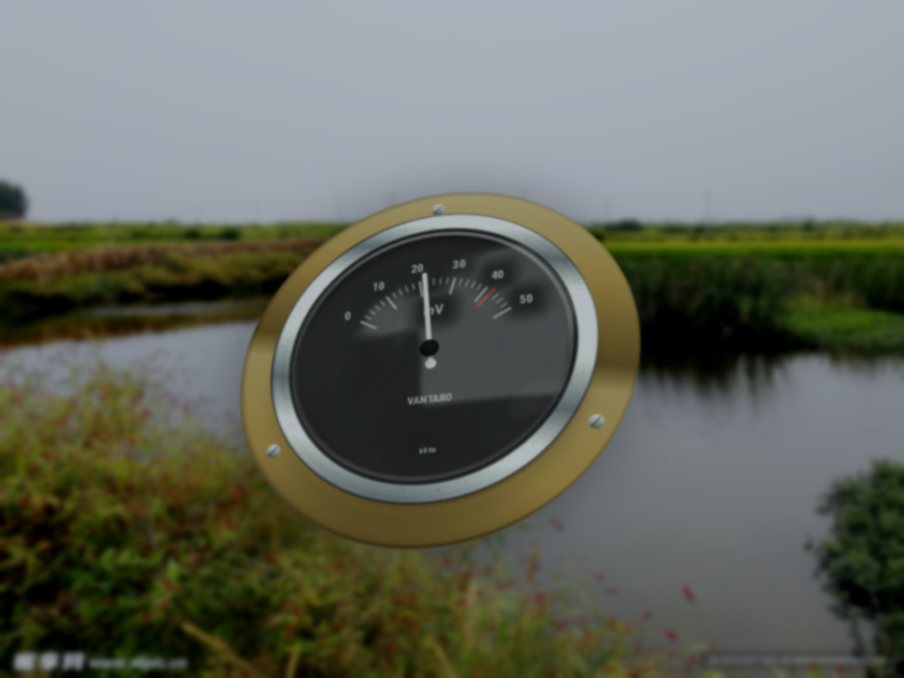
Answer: mV 22
